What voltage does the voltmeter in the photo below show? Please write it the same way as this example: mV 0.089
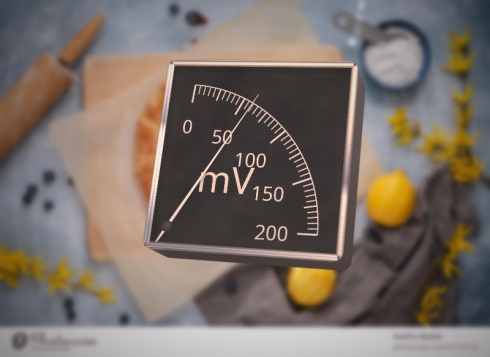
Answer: mV 60
